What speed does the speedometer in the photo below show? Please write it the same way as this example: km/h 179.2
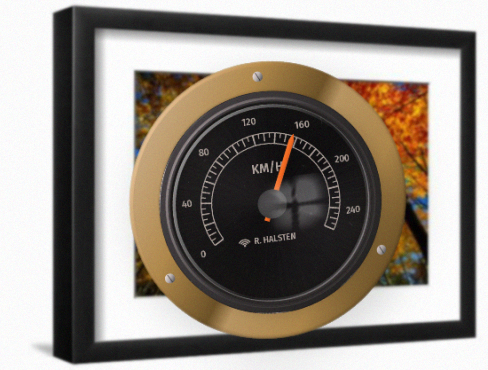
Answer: km/h 155
